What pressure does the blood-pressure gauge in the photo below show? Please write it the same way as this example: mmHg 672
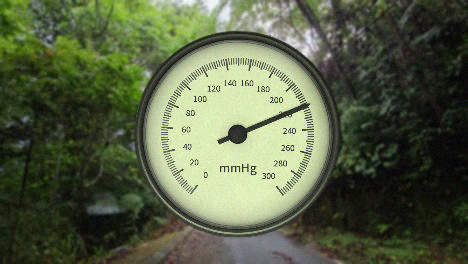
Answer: mmHg 220
